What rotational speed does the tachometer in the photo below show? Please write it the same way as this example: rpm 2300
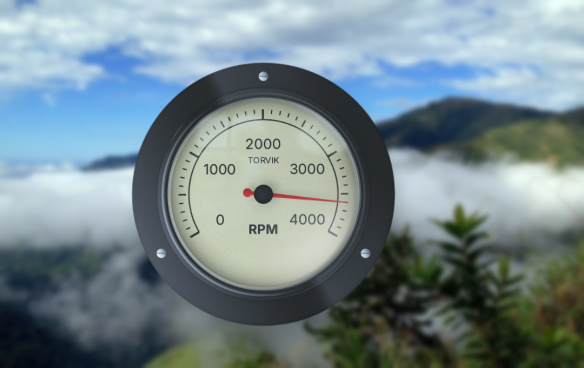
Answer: rpm 3600
